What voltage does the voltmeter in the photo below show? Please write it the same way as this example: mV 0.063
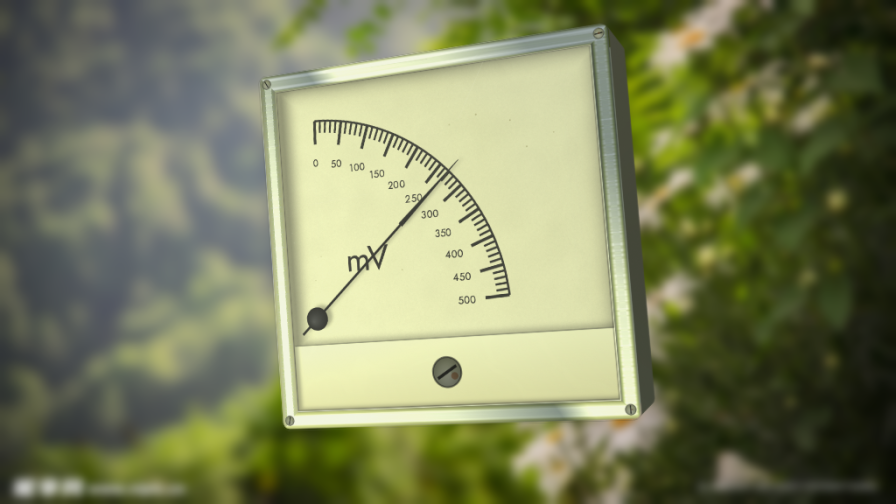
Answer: mV 270
